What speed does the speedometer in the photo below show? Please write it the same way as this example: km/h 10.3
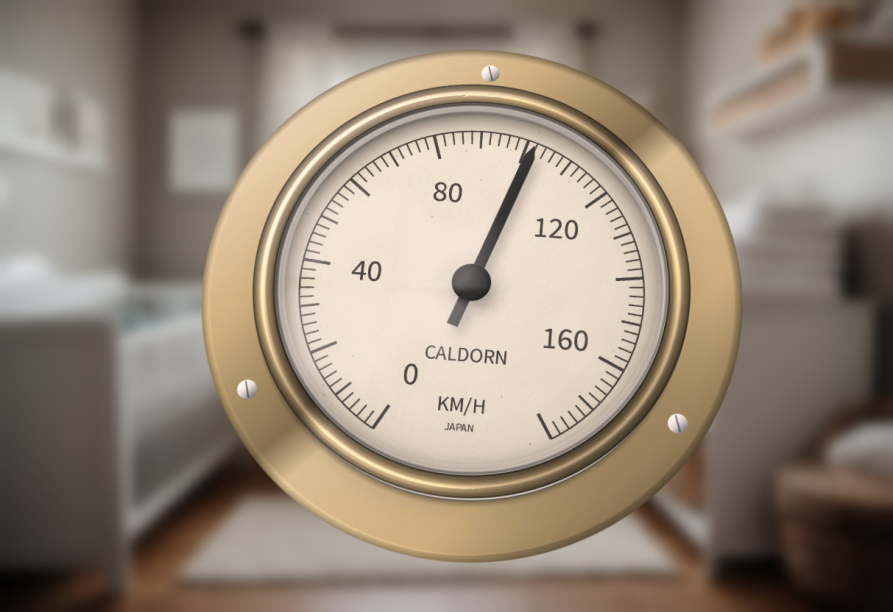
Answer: km/h 102
